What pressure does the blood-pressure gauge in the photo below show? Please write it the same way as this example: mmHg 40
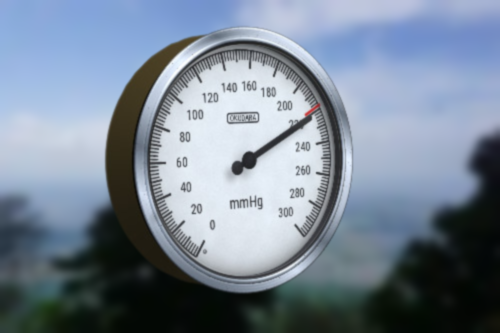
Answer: mmHg 220
